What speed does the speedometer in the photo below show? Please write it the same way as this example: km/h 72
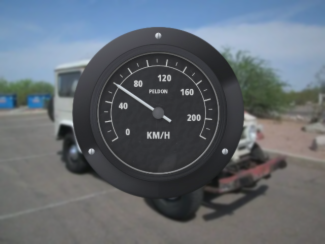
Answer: km/h 60
